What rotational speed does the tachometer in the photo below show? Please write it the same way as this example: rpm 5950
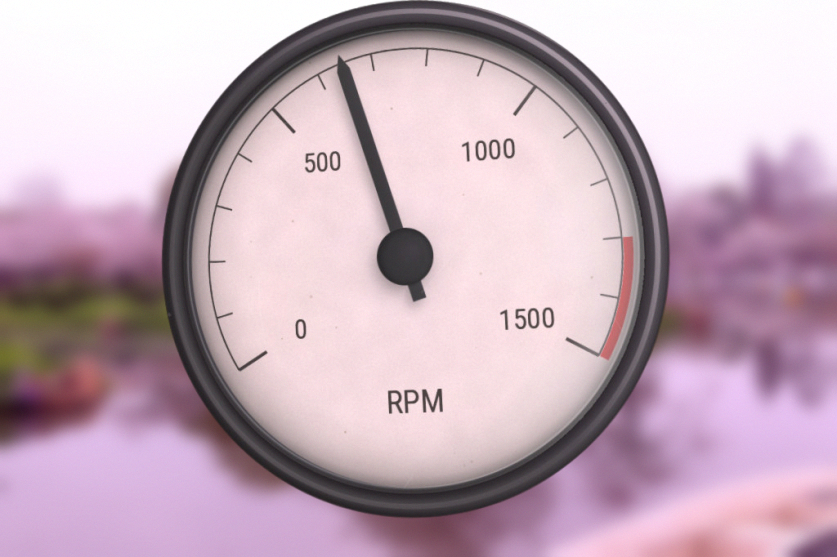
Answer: rpm 650
